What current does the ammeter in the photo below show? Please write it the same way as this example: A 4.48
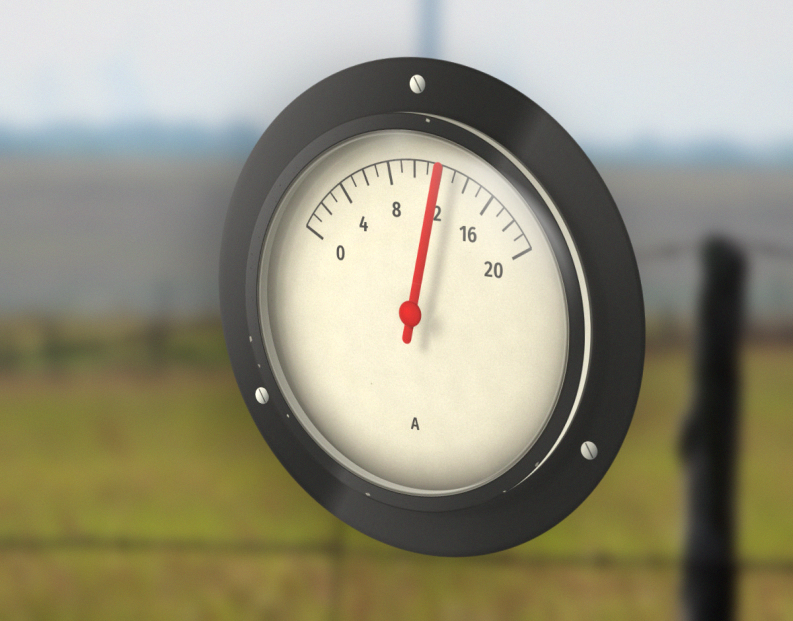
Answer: A 12
